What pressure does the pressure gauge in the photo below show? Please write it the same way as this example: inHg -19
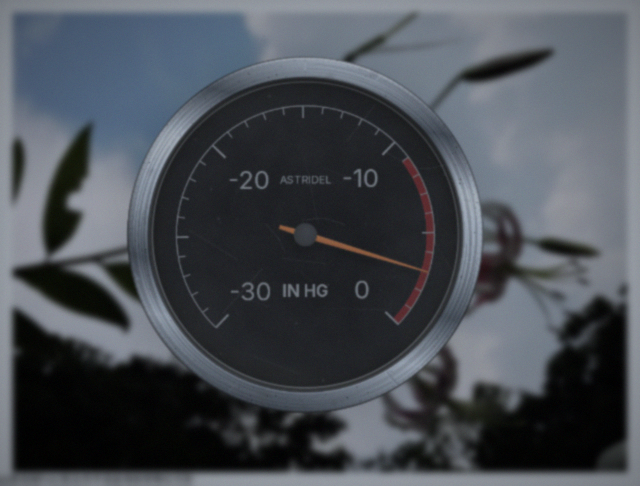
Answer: inHg -3
